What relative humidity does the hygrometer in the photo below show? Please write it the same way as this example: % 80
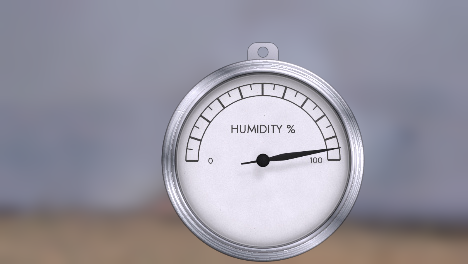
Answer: % 95
